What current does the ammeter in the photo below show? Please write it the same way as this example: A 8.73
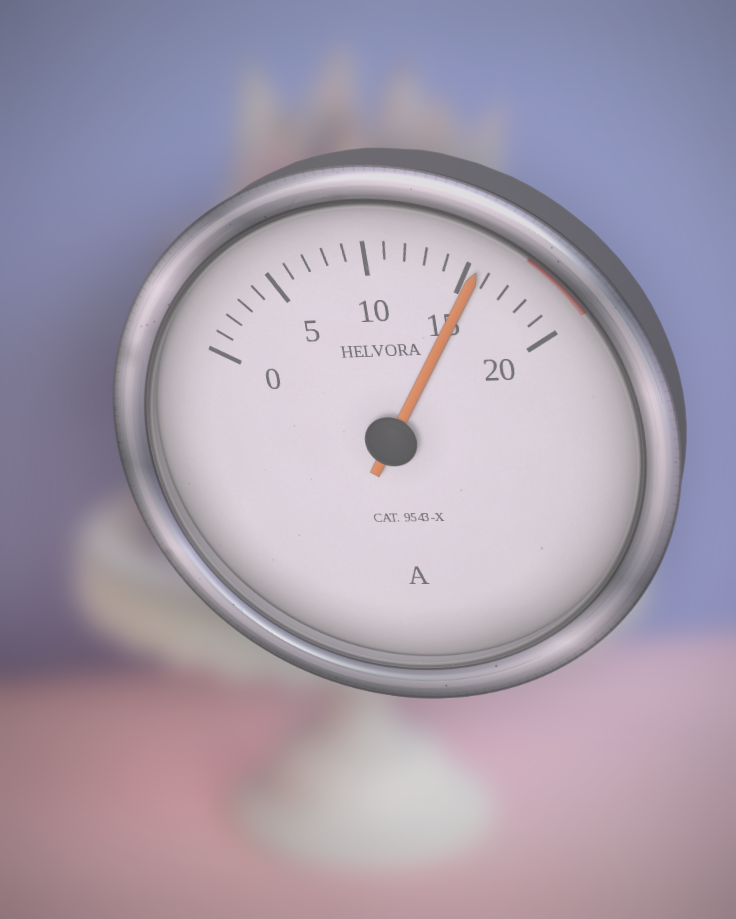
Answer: A 15.5
